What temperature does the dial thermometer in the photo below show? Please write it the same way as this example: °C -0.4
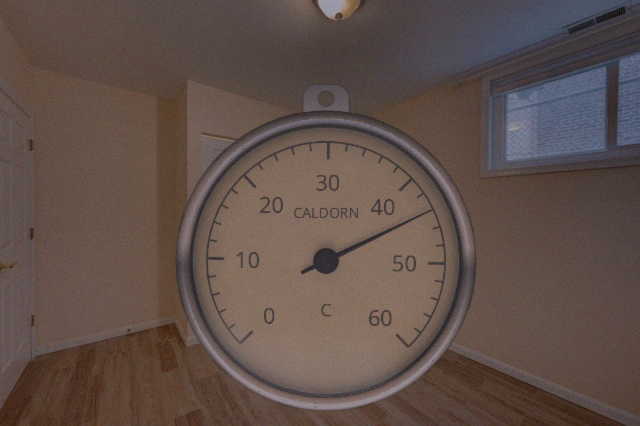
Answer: °C 44
